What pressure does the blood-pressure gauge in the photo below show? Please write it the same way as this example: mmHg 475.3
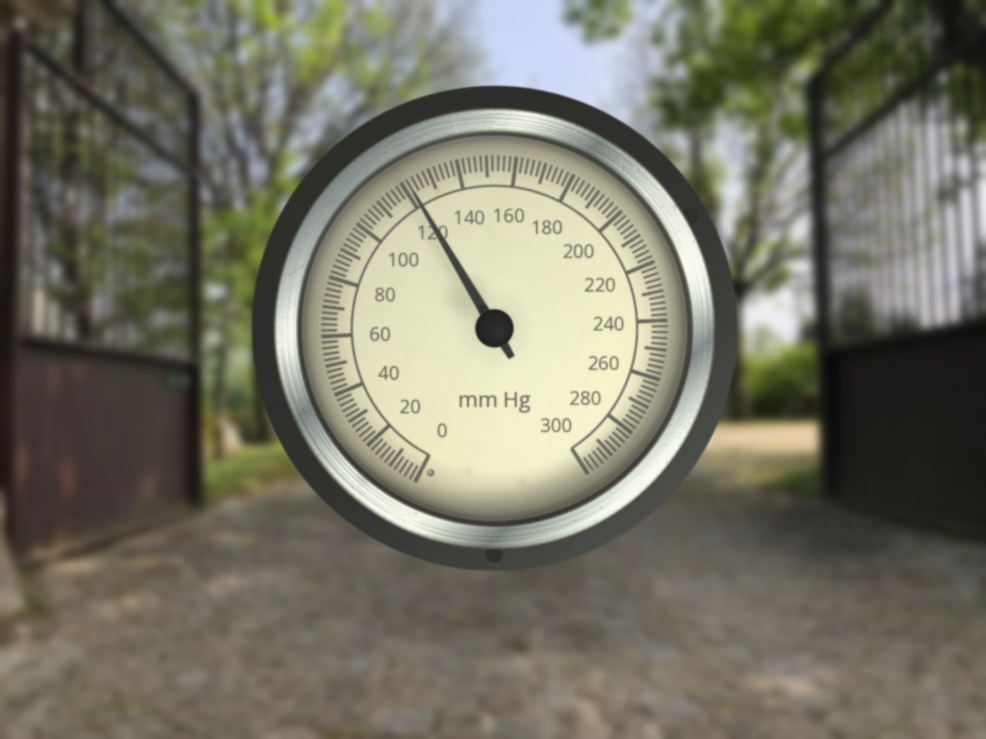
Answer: mmHg 122
